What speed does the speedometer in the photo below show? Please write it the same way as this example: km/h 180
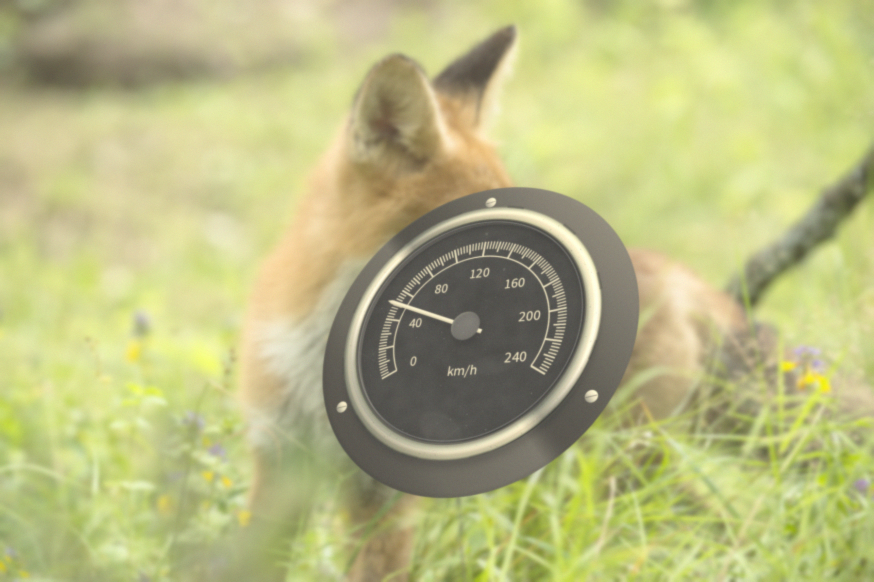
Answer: km/h 50
